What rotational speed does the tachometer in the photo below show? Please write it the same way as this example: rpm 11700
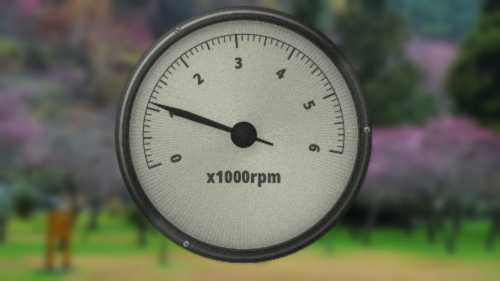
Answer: rpm 1100
